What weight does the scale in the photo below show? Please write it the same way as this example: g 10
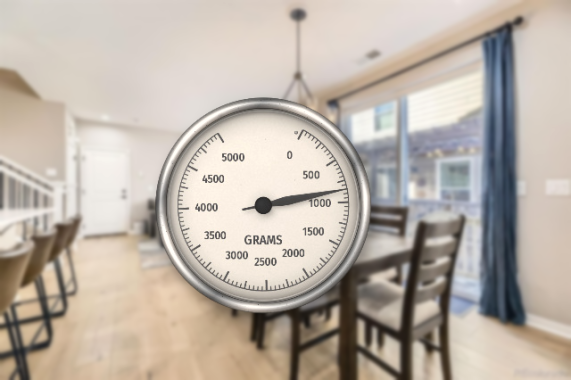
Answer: g 850
